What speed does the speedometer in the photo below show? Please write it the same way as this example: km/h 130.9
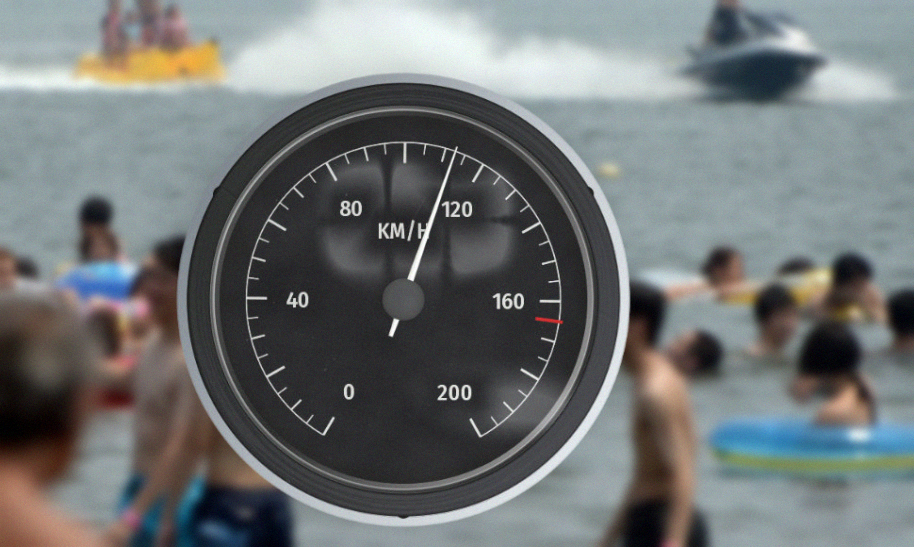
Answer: km/h 112.5
